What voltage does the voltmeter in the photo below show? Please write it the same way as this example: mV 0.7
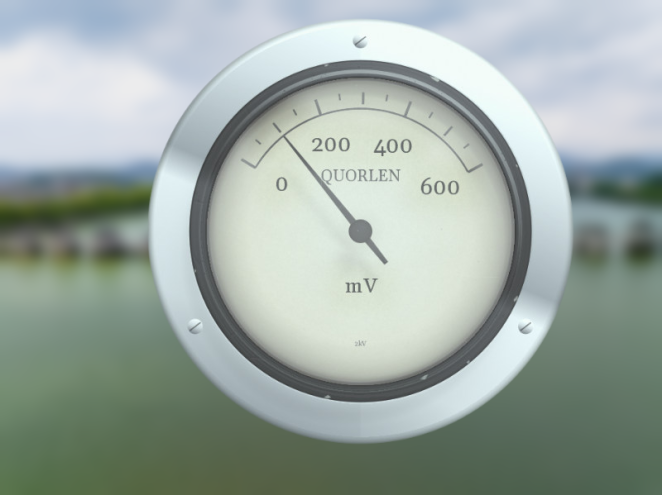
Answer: mV 100
